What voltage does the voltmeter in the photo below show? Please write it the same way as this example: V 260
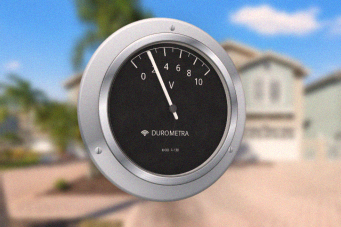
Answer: V 2
